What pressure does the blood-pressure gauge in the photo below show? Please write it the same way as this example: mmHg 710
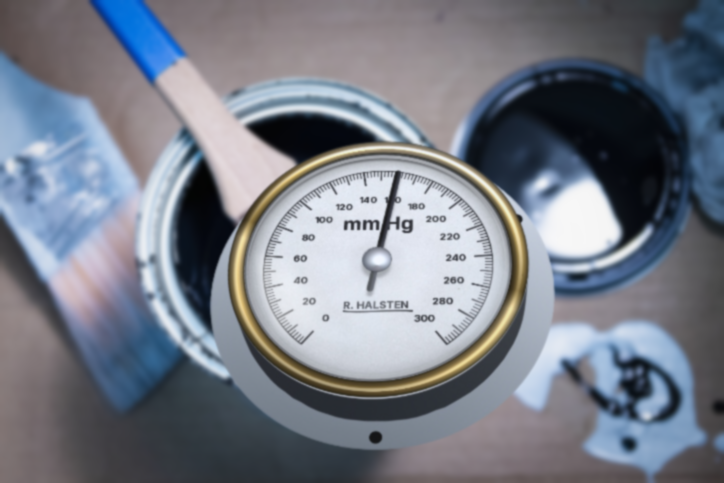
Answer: mmHg 160
